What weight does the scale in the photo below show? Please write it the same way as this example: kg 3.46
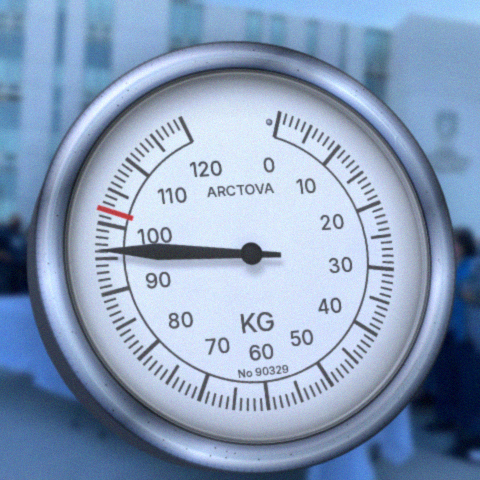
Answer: kg 96
